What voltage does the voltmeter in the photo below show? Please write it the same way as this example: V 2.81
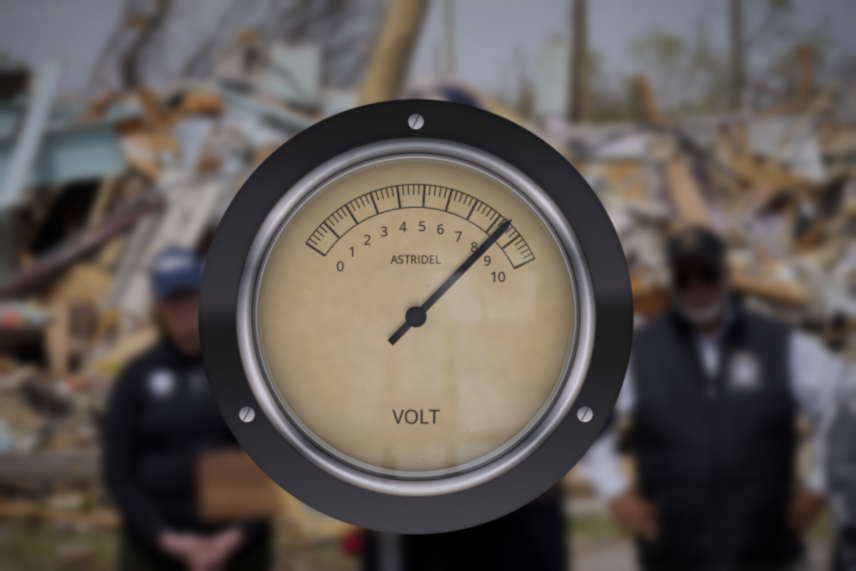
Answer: V 8.4
